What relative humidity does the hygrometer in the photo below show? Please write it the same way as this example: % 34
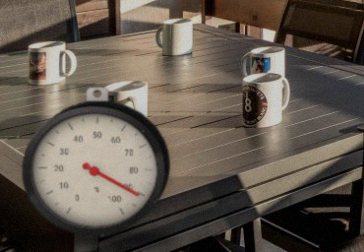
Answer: % 90
